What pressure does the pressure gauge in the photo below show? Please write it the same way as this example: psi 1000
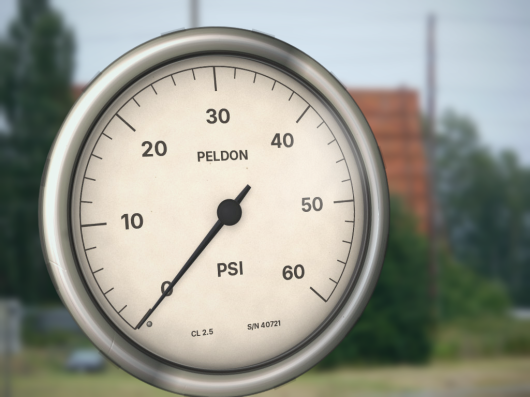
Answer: psi 0
